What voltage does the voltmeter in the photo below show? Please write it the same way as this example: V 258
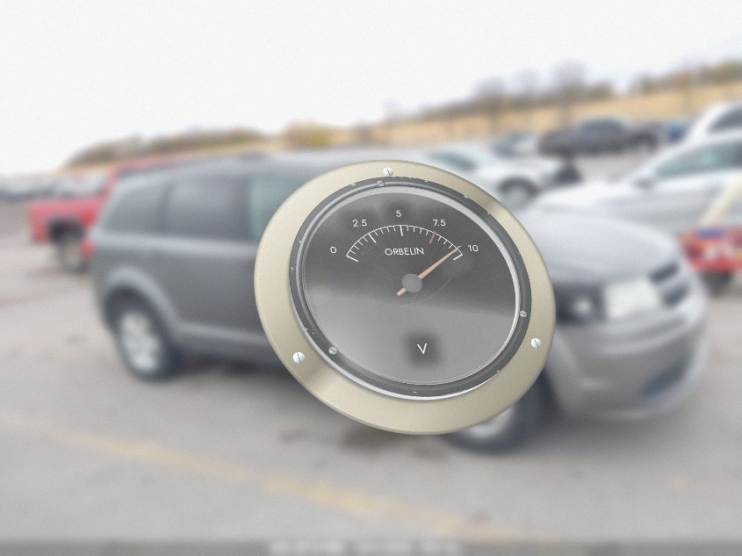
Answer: V 9.5
